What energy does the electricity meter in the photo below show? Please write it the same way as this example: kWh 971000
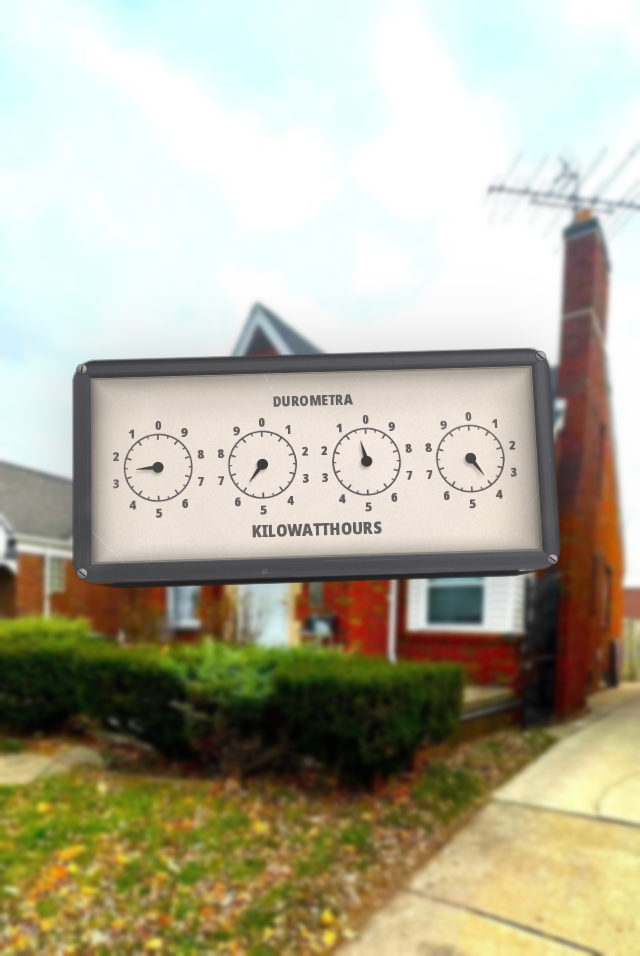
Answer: kWh 2604
